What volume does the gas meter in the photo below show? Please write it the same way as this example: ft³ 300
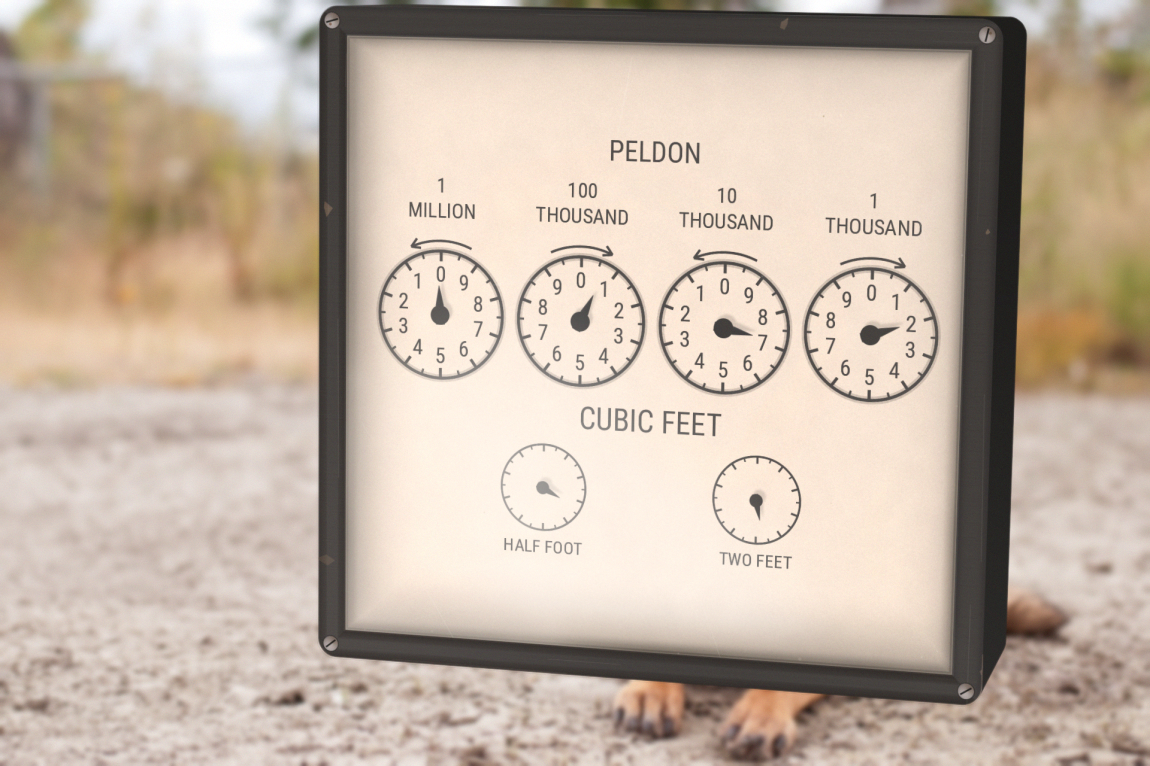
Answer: ft³ 7200
